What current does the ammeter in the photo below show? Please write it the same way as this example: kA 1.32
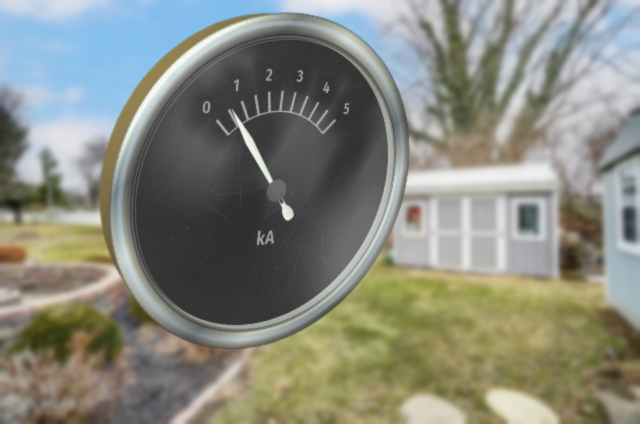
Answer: kA 0.5
